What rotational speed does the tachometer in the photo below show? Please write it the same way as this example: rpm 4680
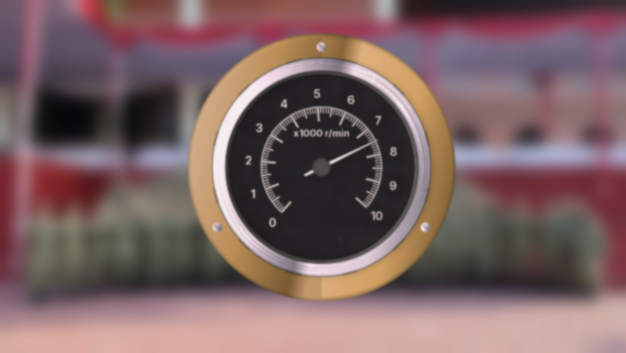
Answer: rpm 7500
